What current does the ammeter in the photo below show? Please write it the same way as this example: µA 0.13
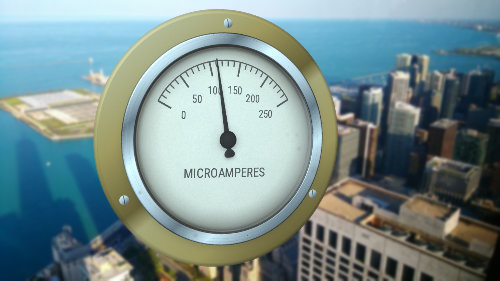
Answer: µA 110
